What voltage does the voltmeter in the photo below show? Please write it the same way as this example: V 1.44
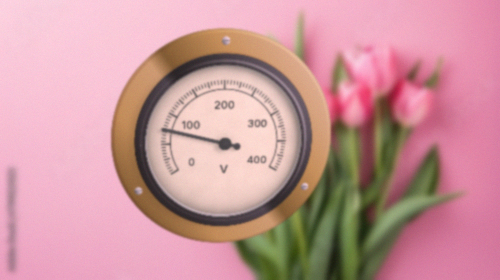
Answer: V 75
